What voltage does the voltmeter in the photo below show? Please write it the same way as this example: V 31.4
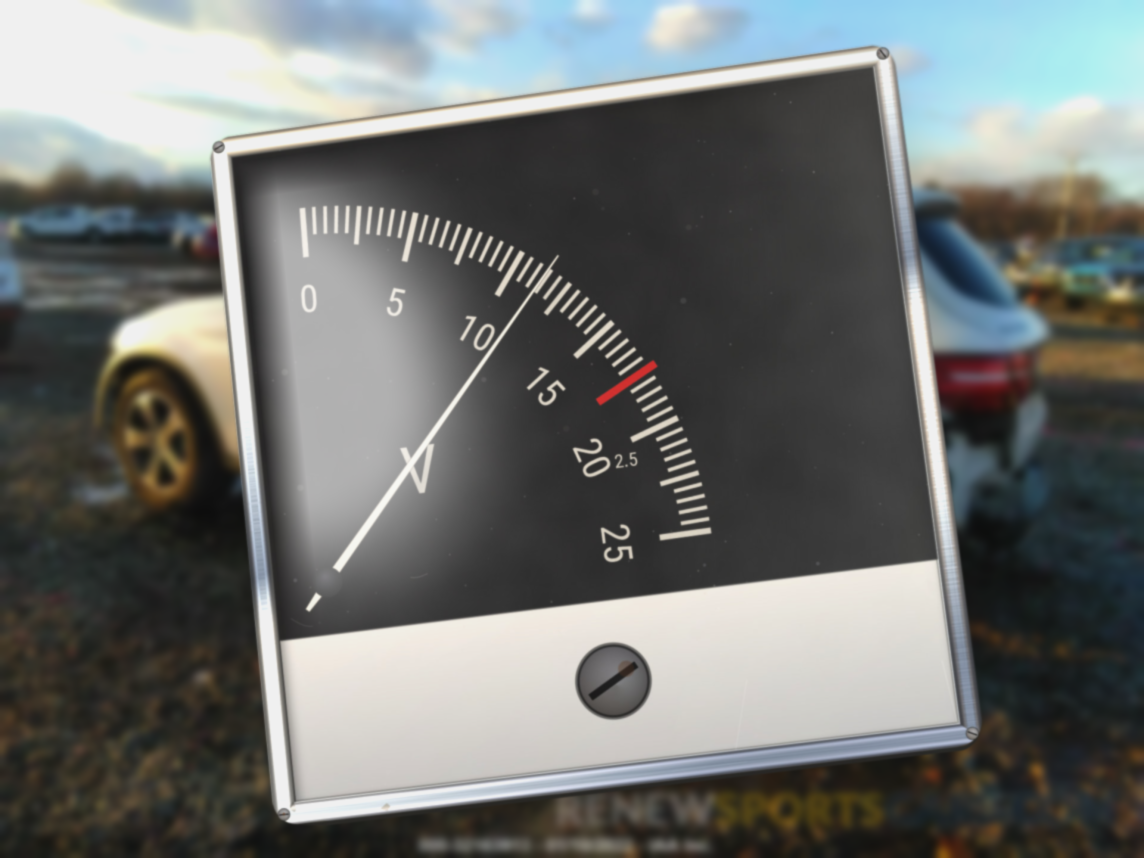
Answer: V 11.5
